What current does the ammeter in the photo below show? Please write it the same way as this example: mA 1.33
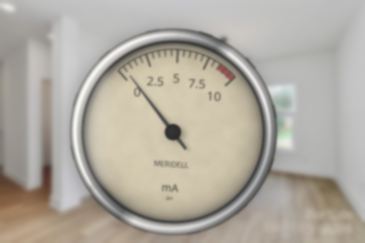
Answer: mA 0.5
